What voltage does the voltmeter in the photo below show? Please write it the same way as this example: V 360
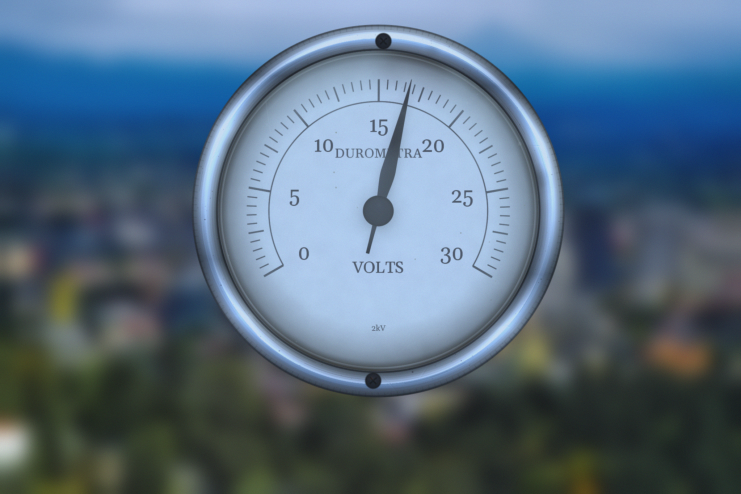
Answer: V 16.75
